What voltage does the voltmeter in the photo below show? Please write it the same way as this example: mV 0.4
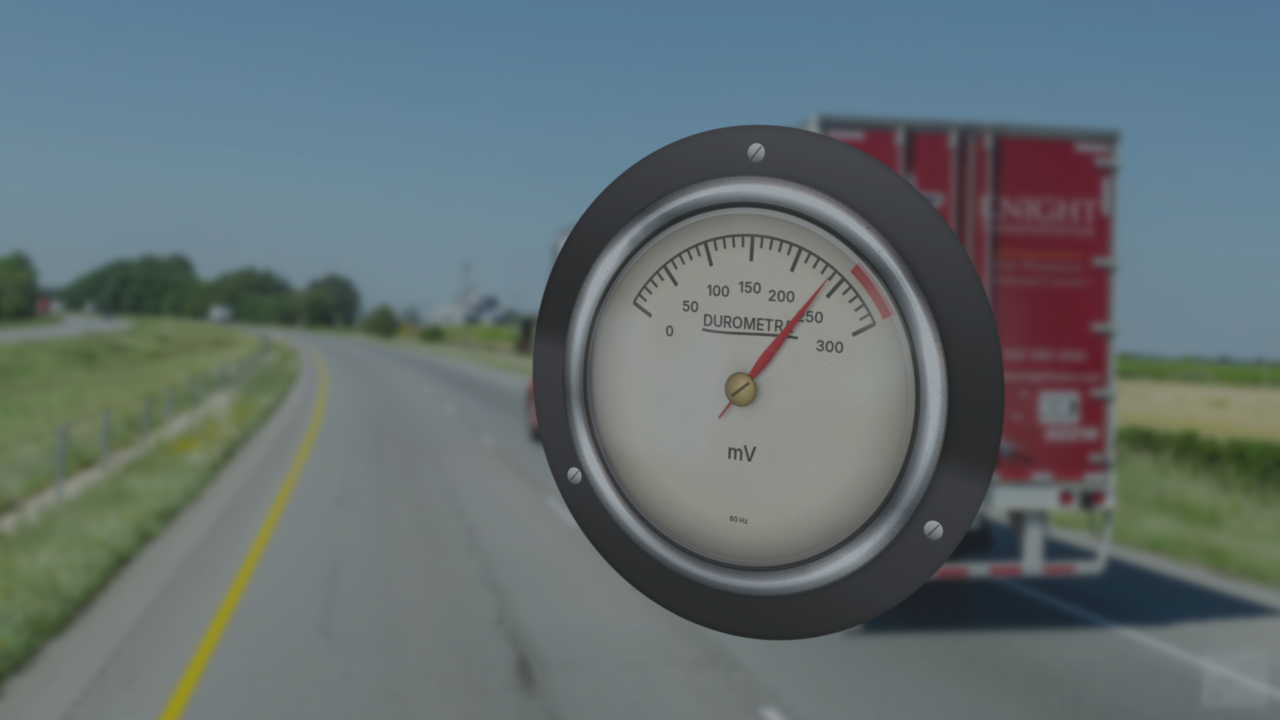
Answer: mV 240
